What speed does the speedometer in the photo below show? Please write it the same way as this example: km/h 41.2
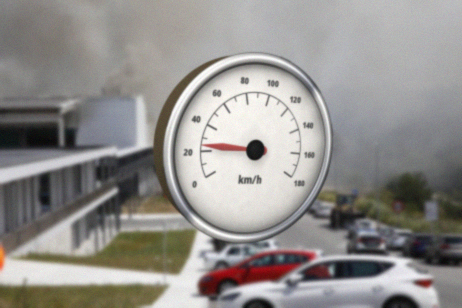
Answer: km/h 25
